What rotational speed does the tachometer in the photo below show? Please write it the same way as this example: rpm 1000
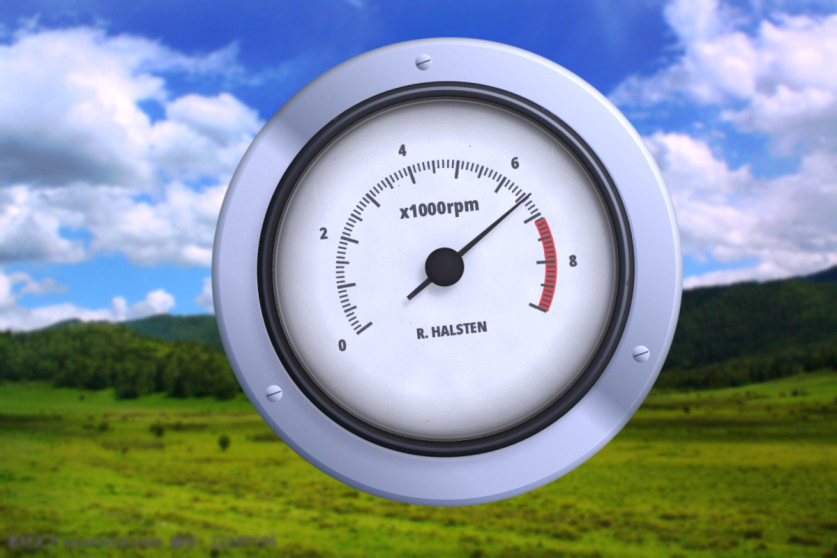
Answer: rpm 6600
